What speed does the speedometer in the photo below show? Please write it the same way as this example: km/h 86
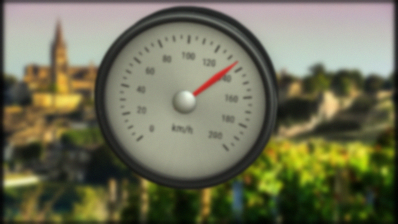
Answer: km/h 135
